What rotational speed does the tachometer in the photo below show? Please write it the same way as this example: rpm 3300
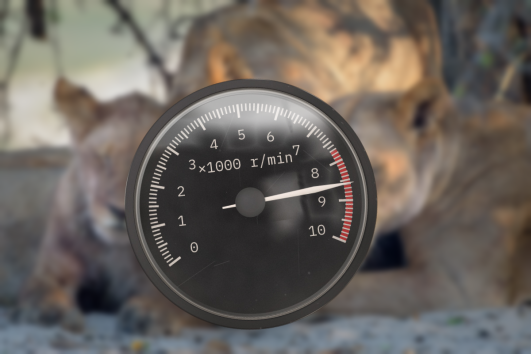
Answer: rpm 8600
